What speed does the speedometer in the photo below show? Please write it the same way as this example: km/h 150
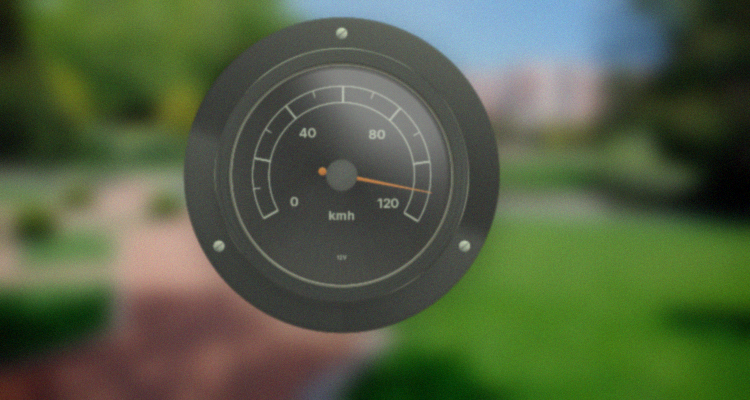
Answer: km/h 110
